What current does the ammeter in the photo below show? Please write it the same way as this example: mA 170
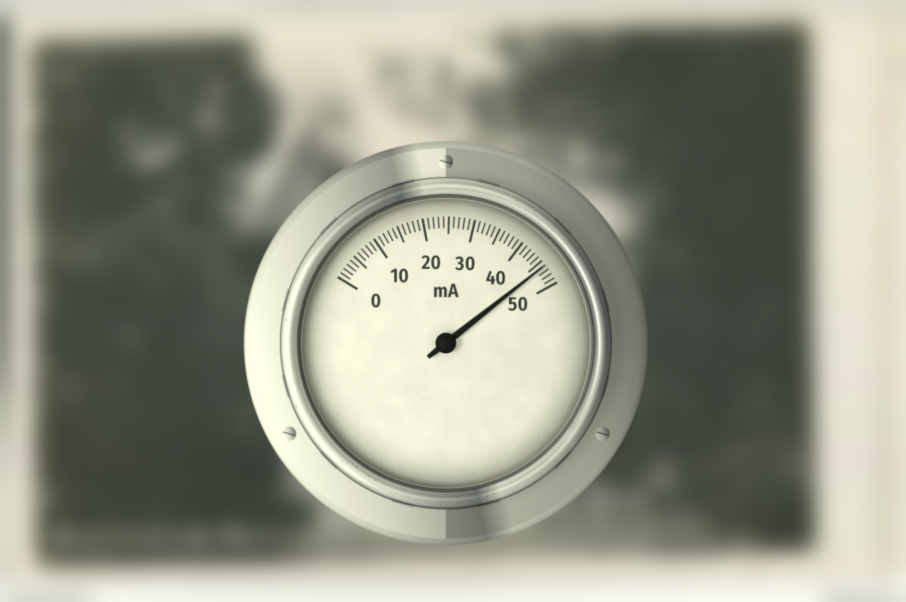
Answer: mA 46
